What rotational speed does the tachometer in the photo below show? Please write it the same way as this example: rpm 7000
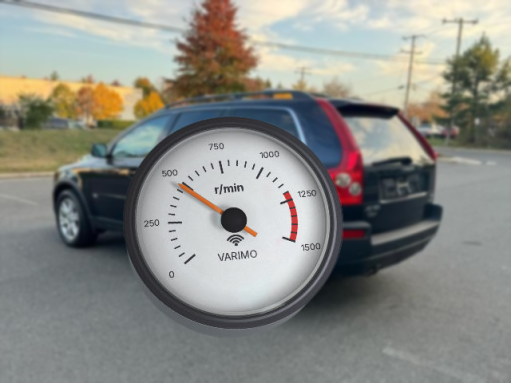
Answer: rpm 475
